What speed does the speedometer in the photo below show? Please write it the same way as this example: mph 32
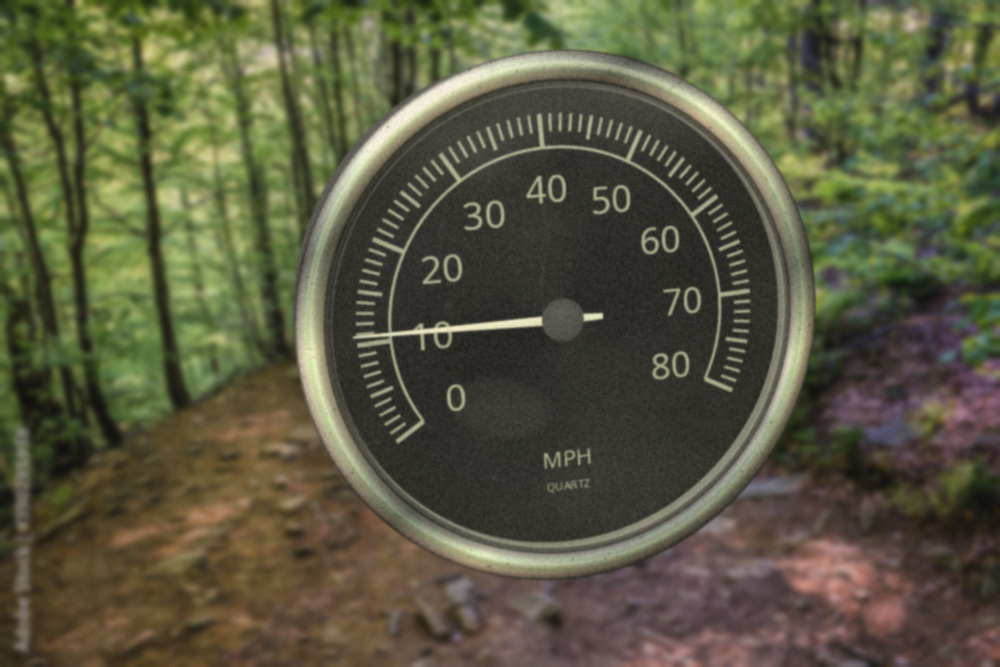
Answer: mph 11
